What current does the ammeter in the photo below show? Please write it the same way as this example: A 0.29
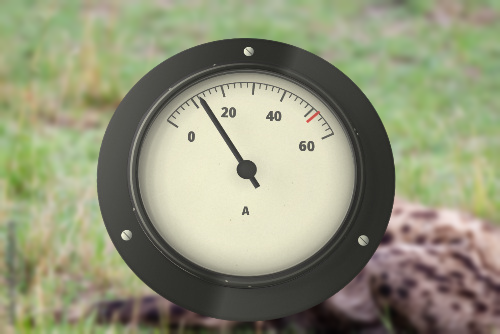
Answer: A 12
